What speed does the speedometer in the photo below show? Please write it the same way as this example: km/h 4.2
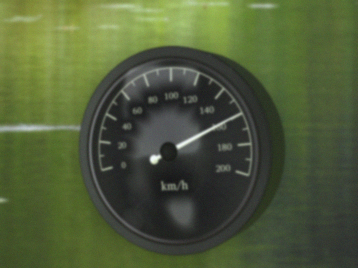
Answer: km/h 160
